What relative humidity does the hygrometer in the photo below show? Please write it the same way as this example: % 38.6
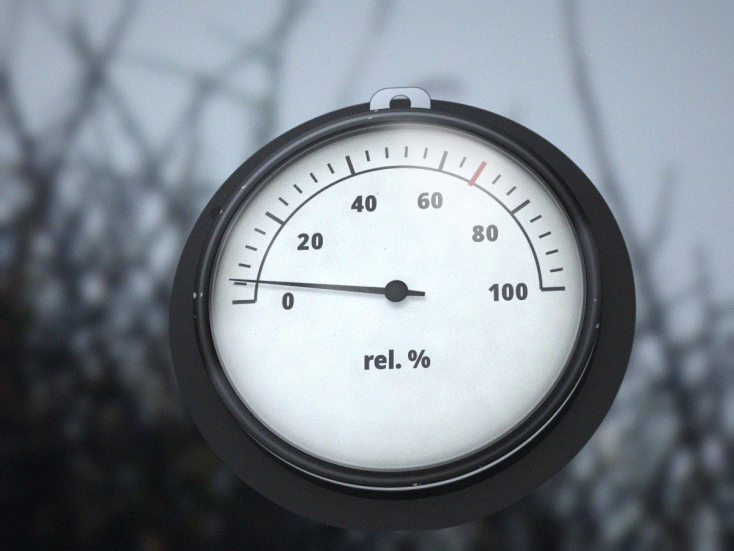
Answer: % 4
